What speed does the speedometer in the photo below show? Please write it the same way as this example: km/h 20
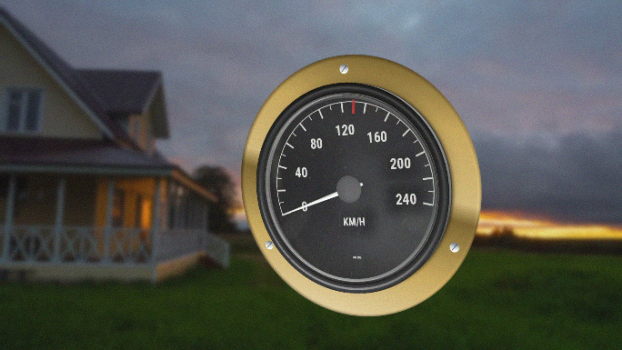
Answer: km/h 0
